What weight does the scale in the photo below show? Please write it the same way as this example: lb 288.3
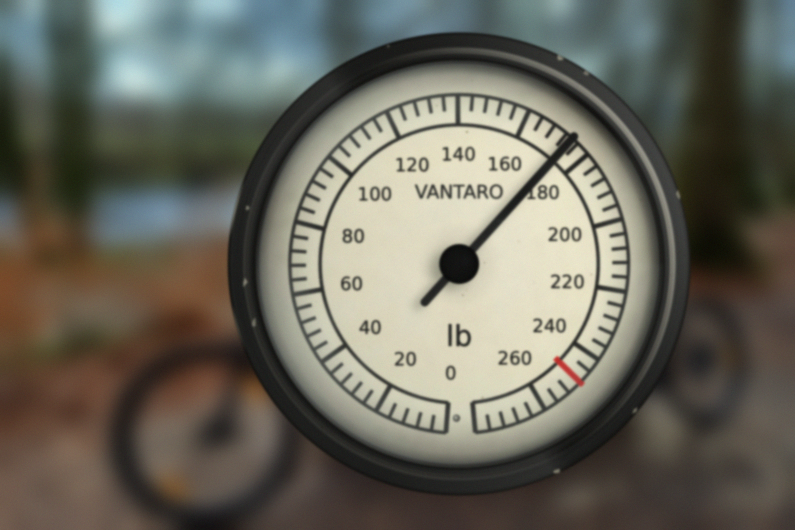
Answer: lb 174
